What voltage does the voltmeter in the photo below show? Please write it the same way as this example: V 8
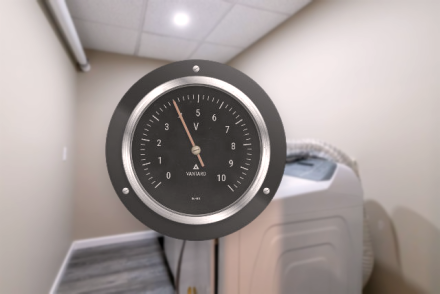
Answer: V 4
